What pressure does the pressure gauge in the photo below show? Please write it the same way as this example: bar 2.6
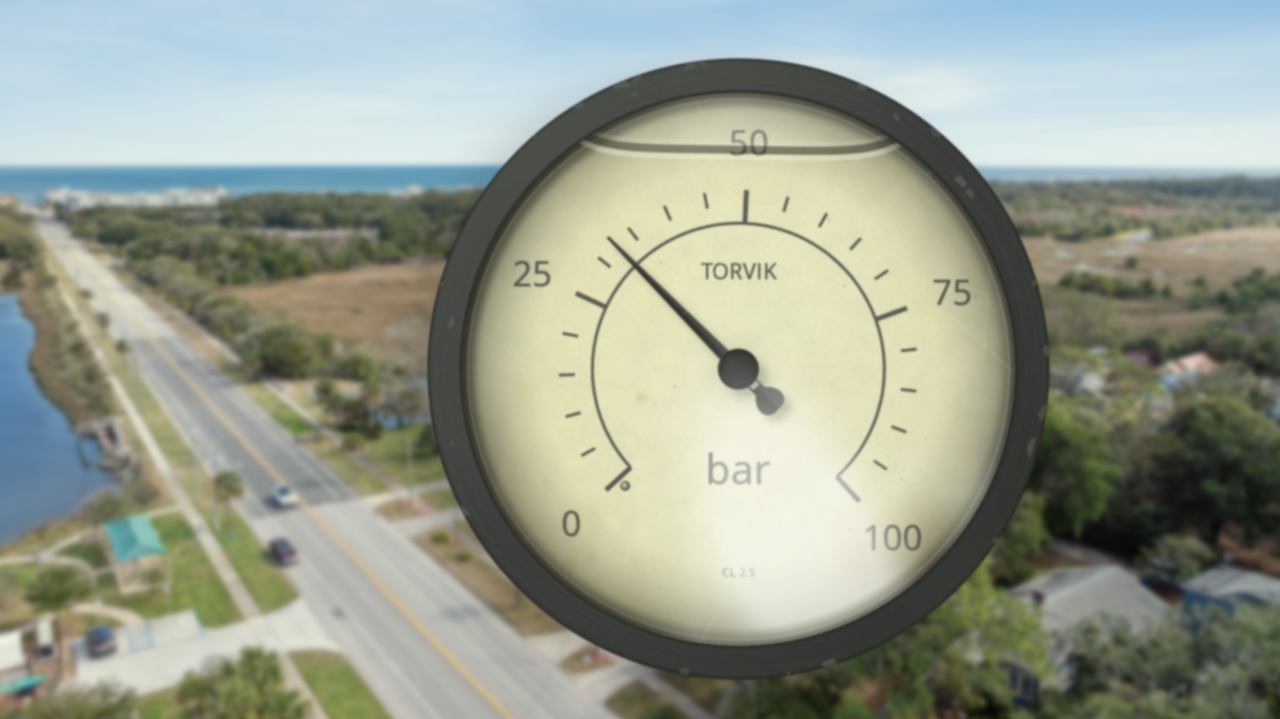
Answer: bar 32.5
